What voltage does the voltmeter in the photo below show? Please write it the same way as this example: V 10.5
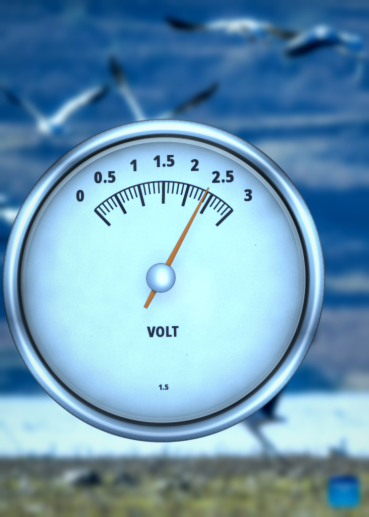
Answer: V 2.4
